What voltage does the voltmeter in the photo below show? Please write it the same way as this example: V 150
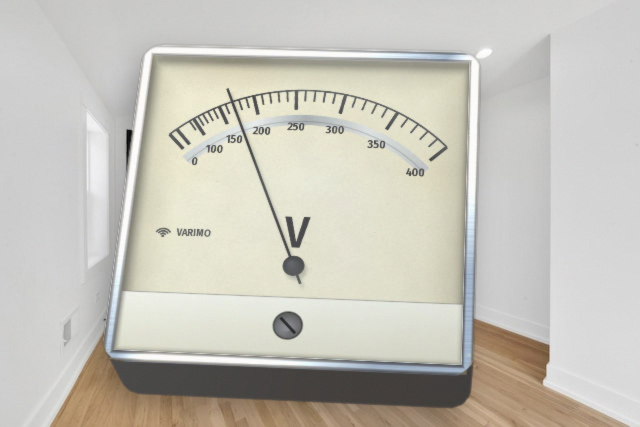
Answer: V 170
